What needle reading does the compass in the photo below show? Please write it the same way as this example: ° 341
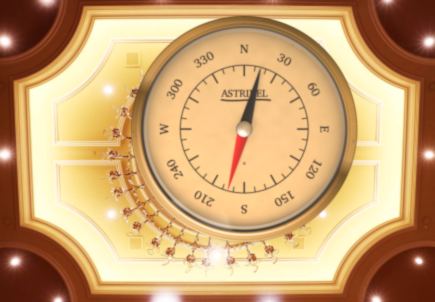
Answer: ° 195
